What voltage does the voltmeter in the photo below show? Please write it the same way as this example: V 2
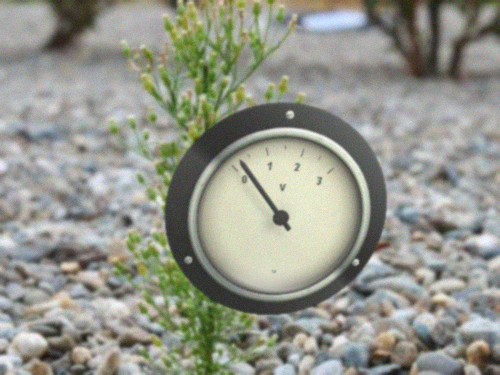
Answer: V 0.25
